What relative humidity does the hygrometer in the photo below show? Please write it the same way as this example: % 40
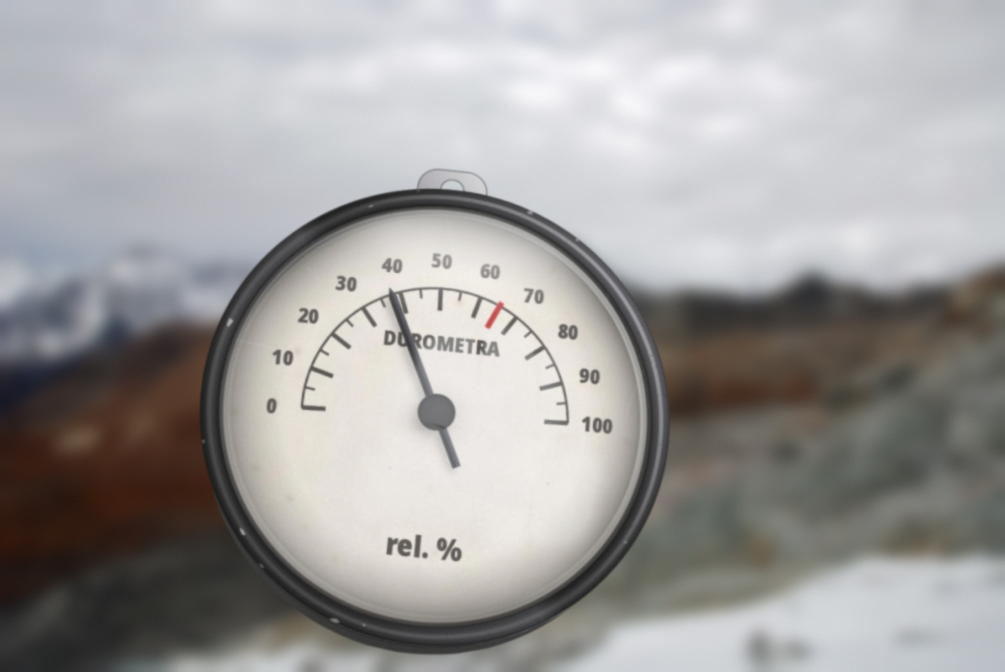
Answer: % 37.5
